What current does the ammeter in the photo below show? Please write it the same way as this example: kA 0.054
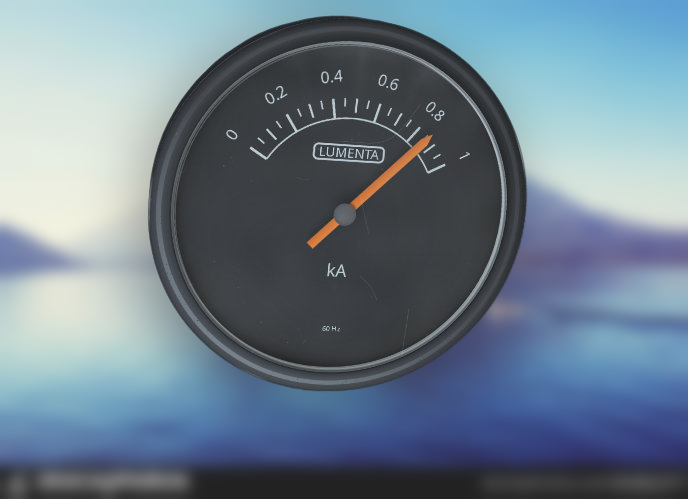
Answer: kA 0.85
